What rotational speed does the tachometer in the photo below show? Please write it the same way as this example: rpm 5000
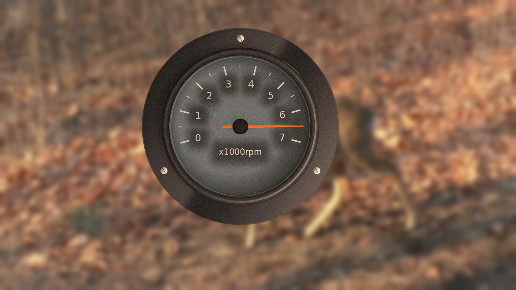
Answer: rpm 6500
